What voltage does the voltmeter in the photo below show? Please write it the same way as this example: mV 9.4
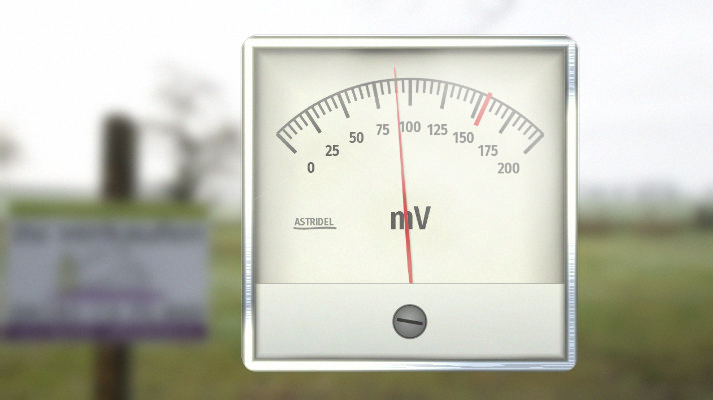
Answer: mV 90
